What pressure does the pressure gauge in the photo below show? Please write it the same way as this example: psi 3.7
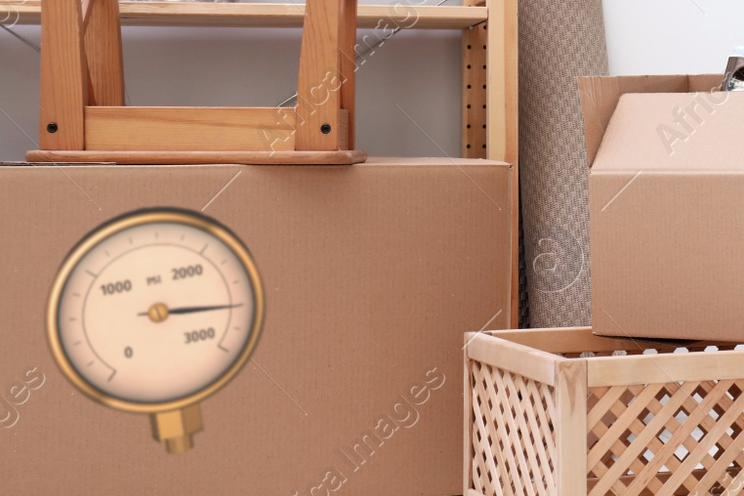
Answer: psi 2600
